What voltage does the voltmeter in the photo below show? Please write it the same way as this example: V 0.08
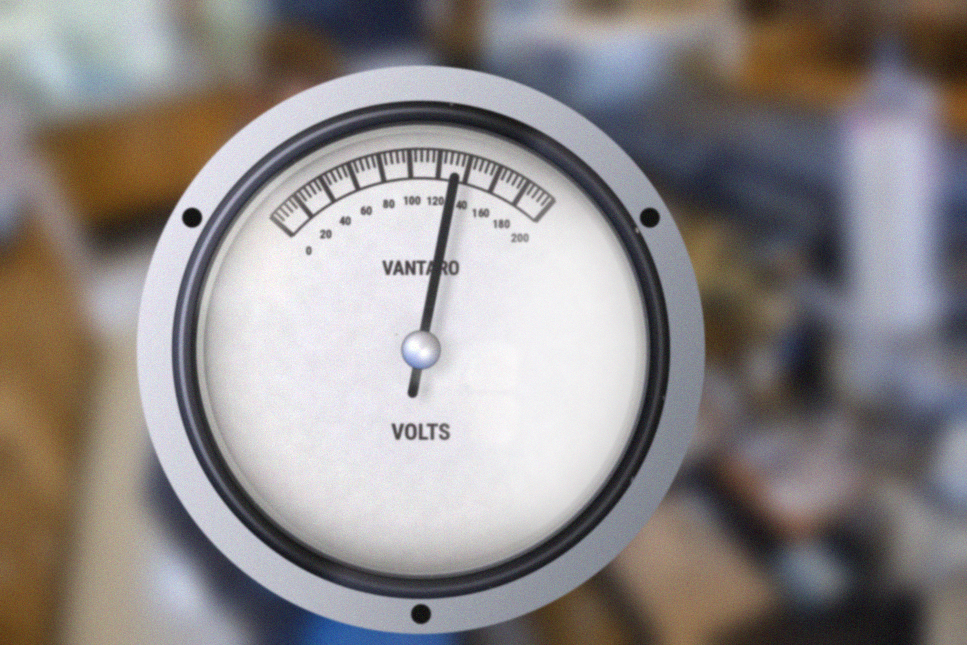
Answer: V 132
